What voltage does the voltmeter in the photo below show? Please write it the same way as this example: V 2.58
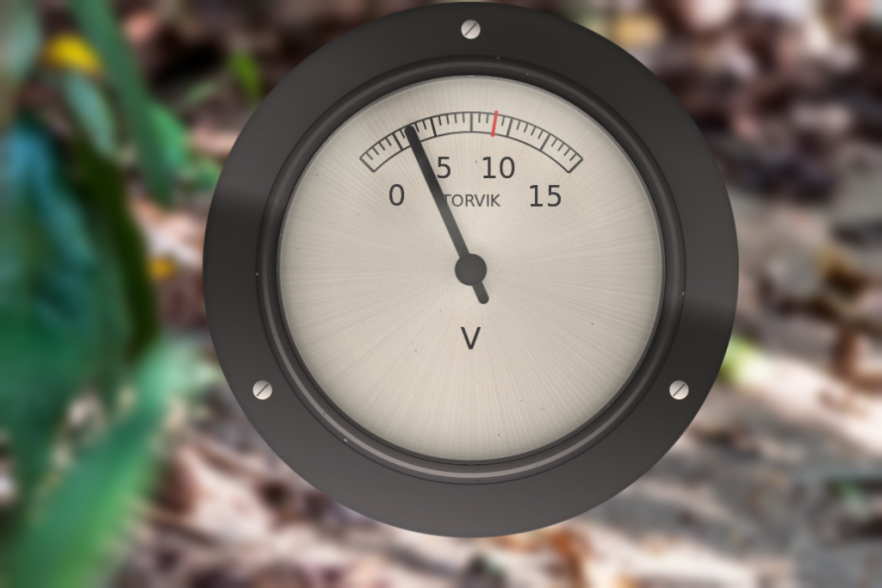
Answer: V 3.5
